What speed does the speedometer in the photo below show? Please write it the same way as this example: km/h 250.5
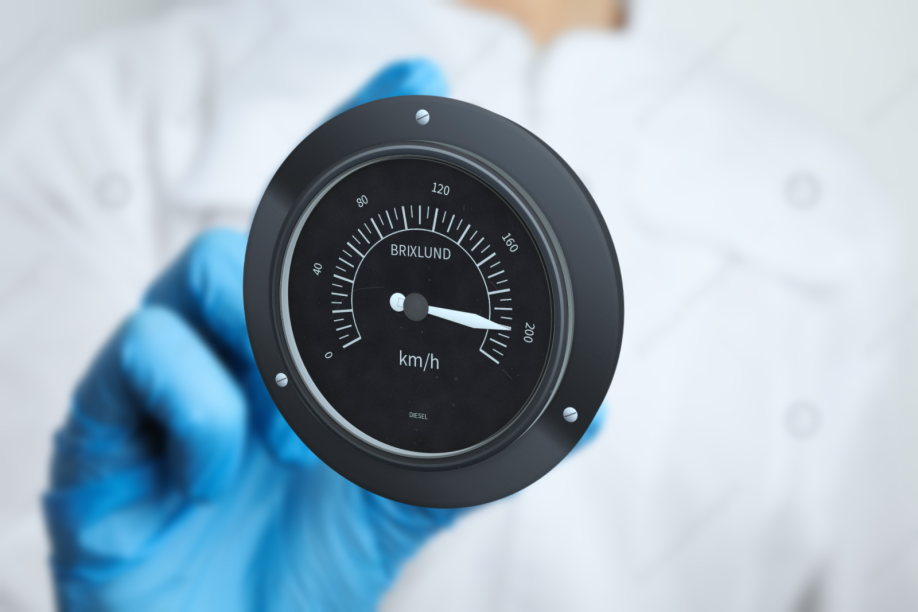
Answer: km/h 200
